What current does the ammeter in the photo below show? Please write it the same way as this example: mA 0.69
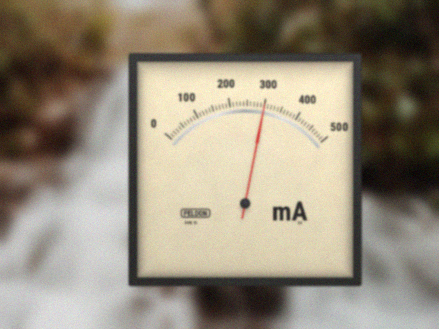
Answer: mA 300
